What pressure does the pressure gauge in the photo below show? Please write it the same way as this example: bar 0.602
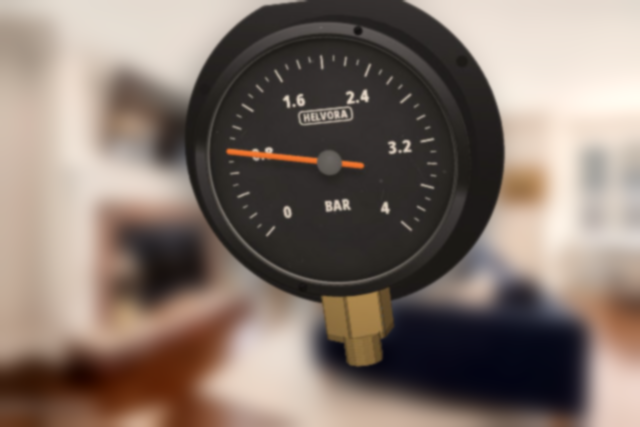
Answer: bar 0.8
